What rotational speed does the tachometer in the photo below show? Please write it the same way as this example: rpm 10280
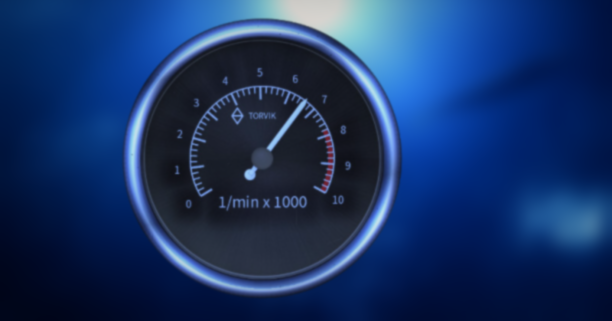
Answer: rpm 6600
